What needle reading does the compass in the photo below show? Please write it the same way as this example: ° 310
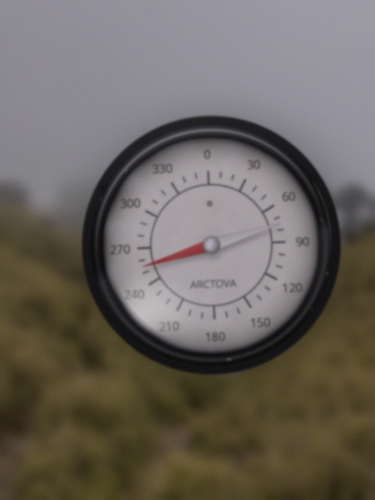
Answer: ° 255
